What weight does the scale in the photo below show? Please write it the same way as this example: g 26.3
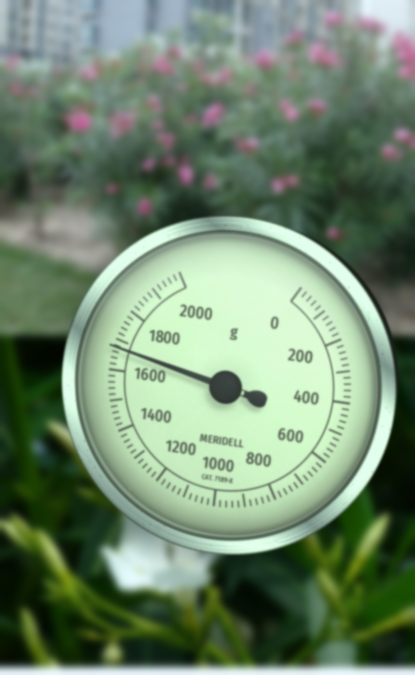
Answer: g 1680
